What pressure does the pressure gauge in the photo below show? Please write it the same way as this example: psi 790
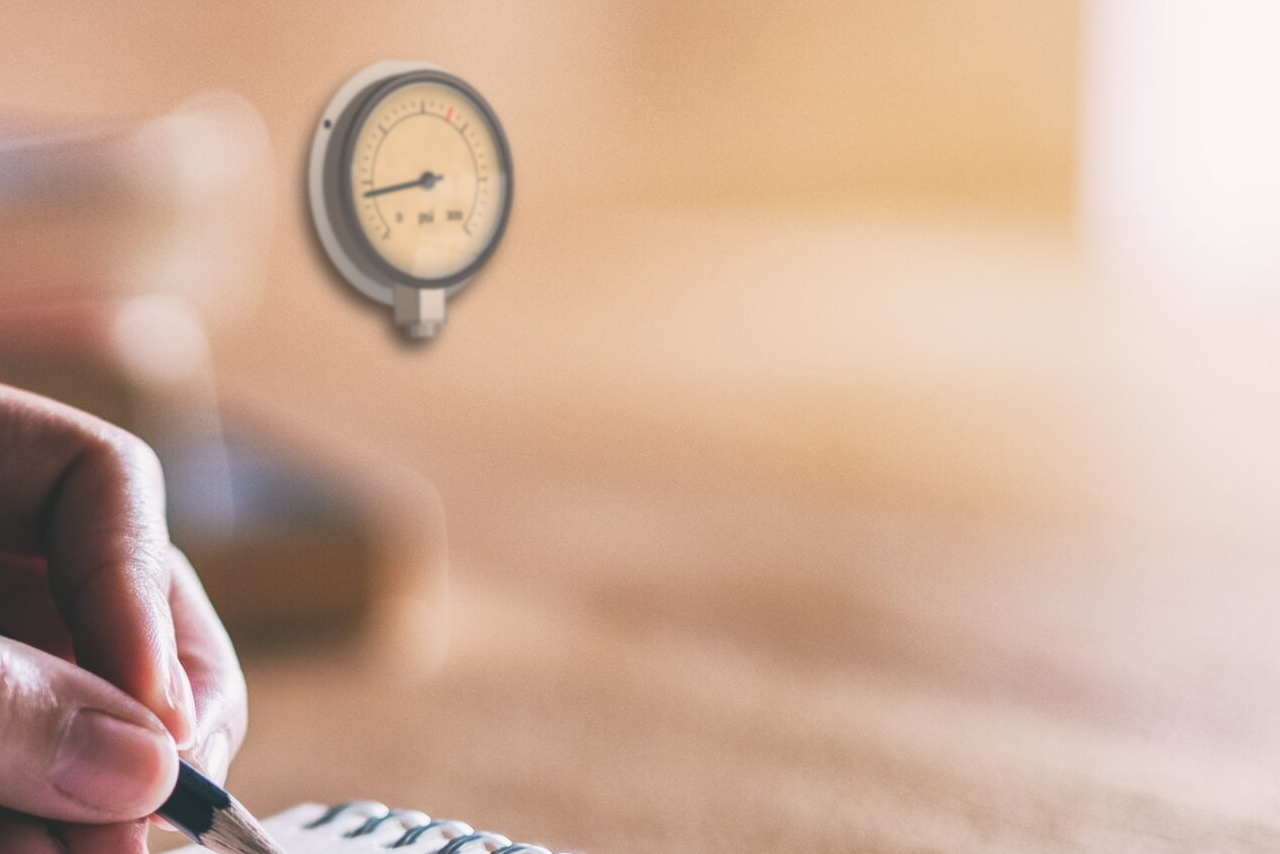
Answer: psi 40
